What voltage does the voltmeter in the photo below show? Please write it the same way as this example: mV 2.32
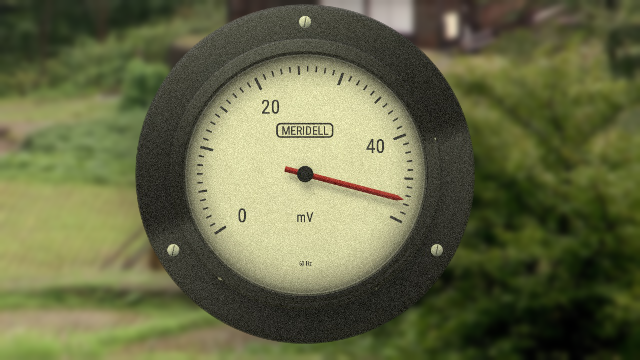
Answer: mV 47.5
